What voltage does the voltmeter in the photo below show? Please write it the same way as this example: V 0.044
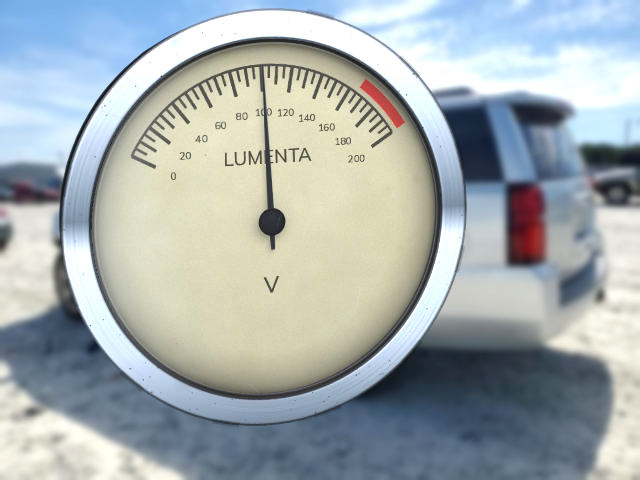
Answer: V 100
